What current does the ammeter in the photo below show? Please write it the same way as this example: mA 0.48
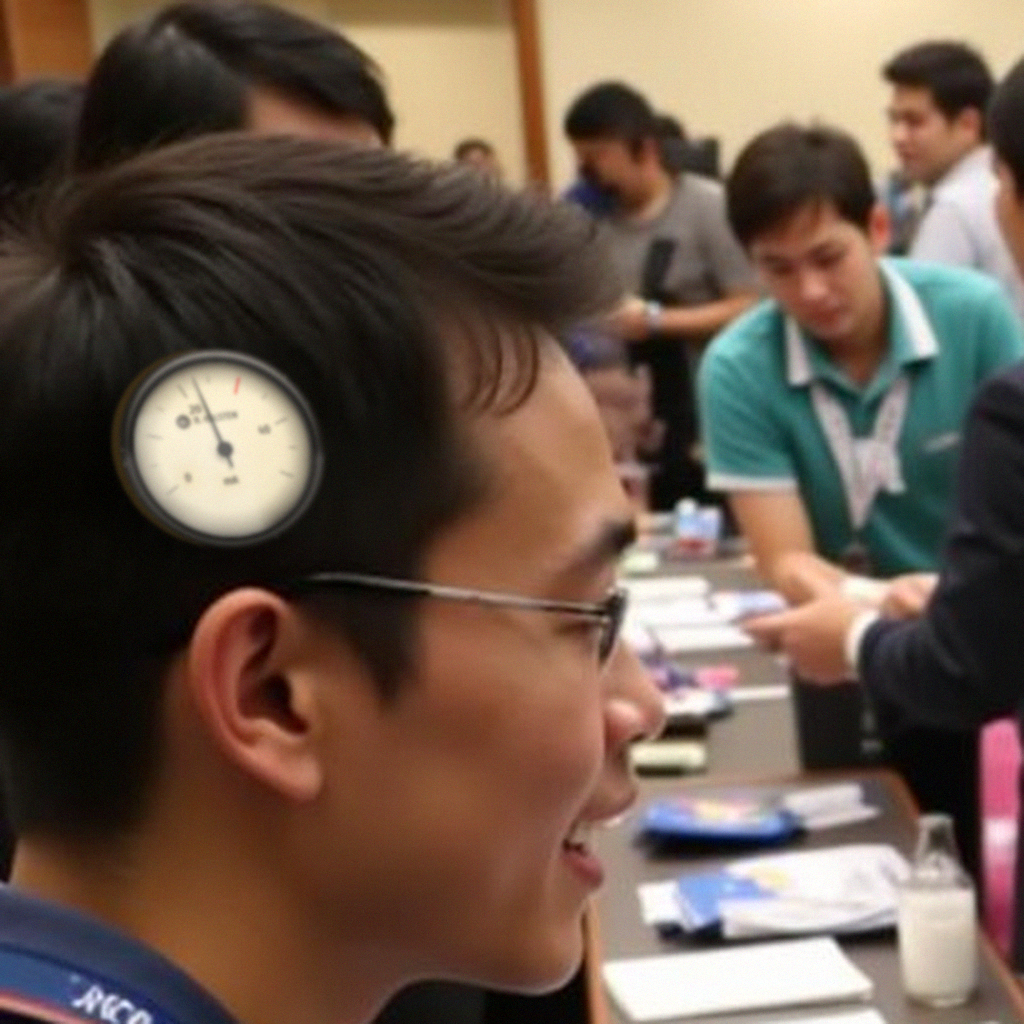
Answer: mA 22.5
